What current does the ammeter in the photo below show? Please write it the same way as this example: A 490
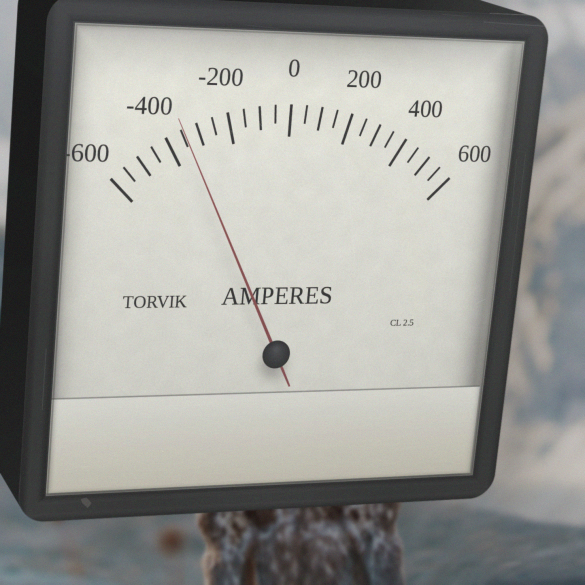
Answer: A -350
